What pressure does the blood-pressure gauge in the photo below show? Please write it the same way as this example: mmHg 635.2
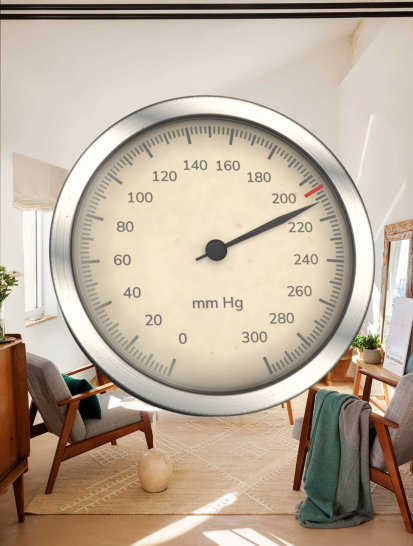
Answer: mmHg 212
